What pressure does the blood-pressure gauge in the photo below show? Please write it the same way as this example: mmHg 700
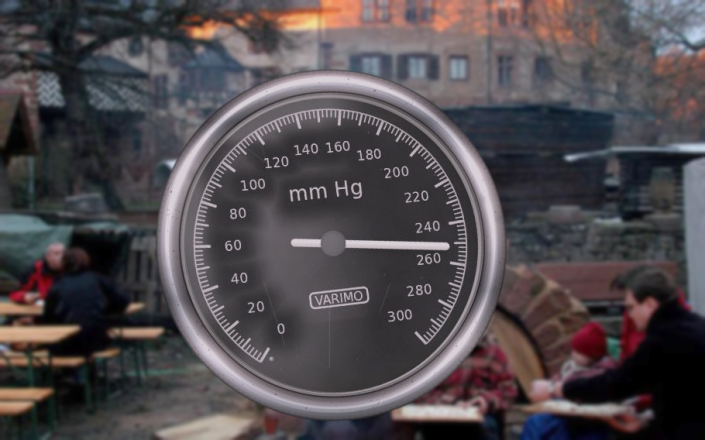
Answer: mmHg 252
